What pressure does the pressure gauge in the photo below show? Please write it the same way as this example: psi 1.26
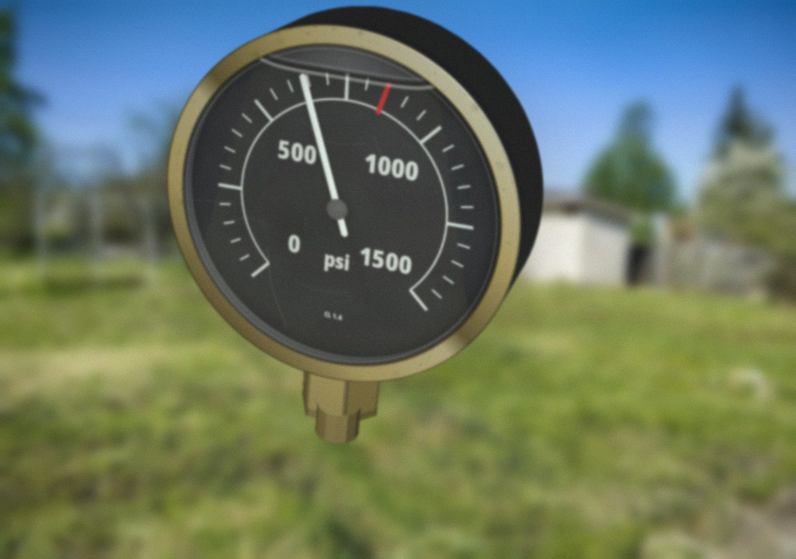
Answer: psi 650
